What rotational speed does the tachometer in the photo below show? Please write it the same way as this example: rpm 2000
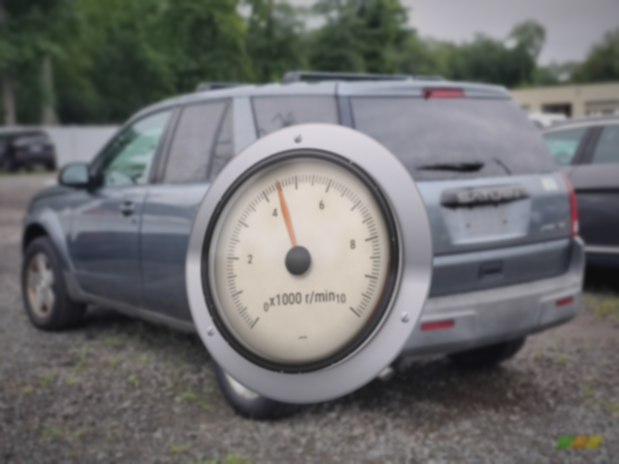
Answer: rpm 4500
